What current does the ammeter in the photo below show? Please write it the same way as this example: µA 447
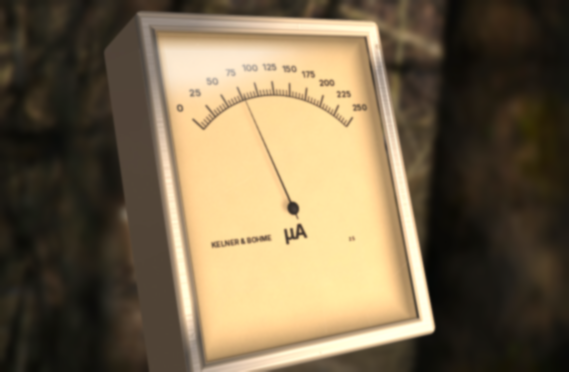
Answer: µA 75
